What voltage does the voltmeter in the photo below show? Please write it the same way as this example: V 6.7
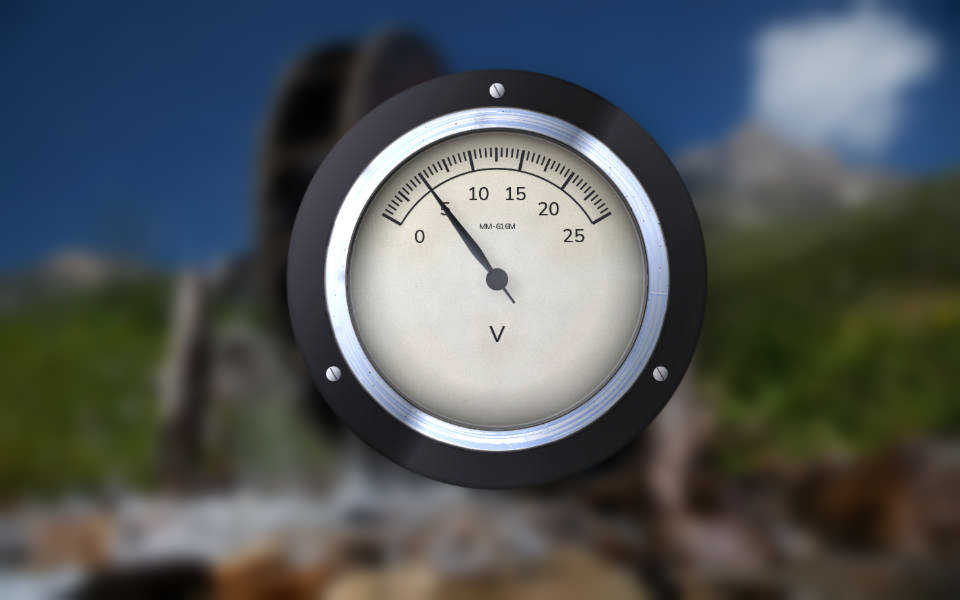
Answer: V 5
